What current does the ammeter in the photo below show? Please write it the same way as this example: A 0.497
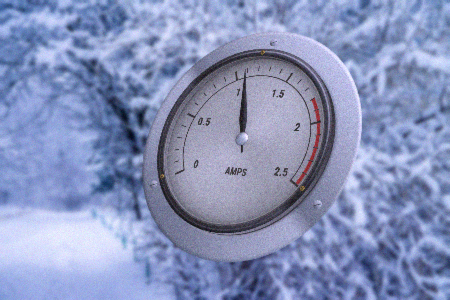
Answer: A 1.1
